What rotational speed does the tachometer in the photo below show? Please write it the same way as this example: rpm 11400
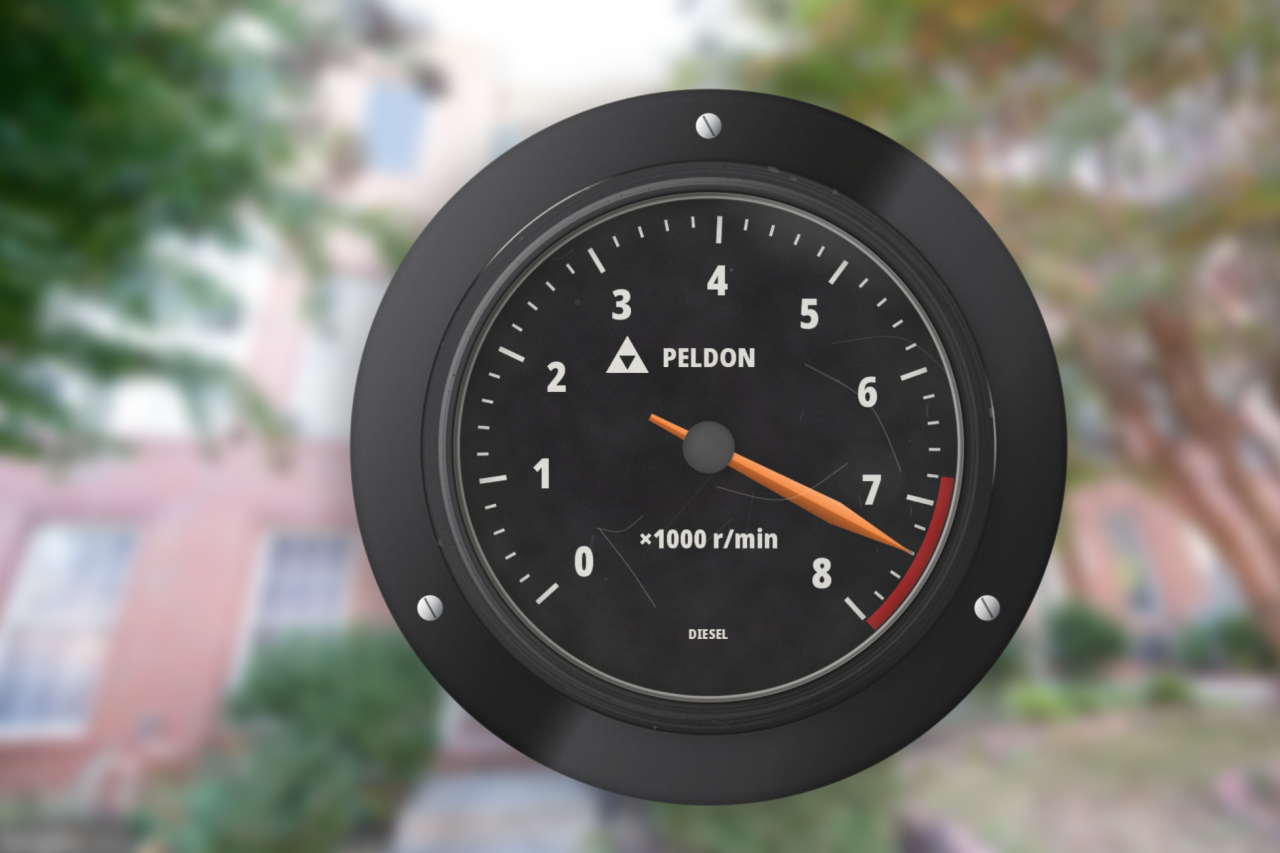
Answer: rpm 7400
